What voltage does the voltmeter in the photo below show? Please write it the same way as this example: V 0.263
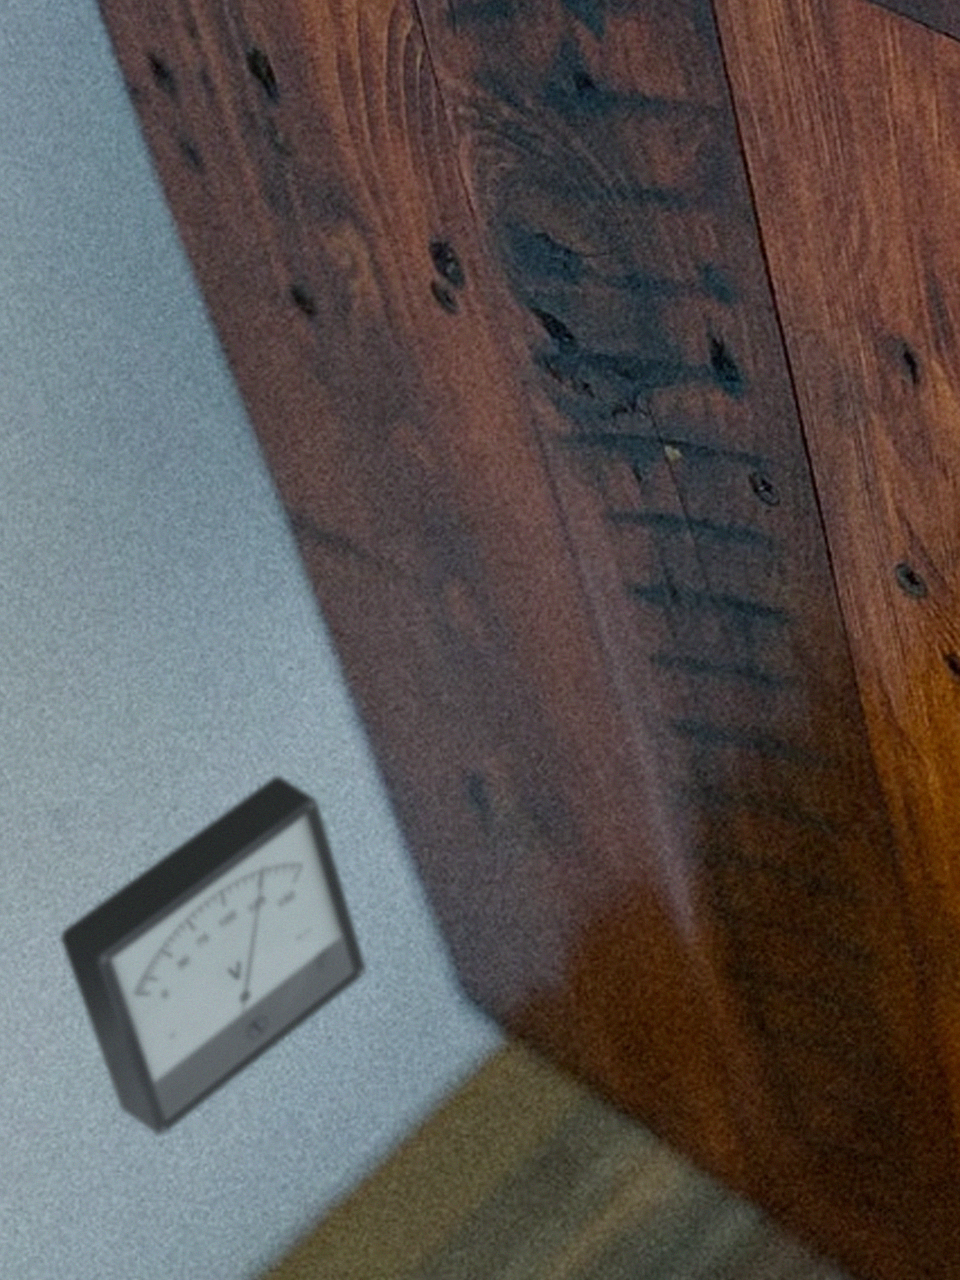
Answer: V 125
